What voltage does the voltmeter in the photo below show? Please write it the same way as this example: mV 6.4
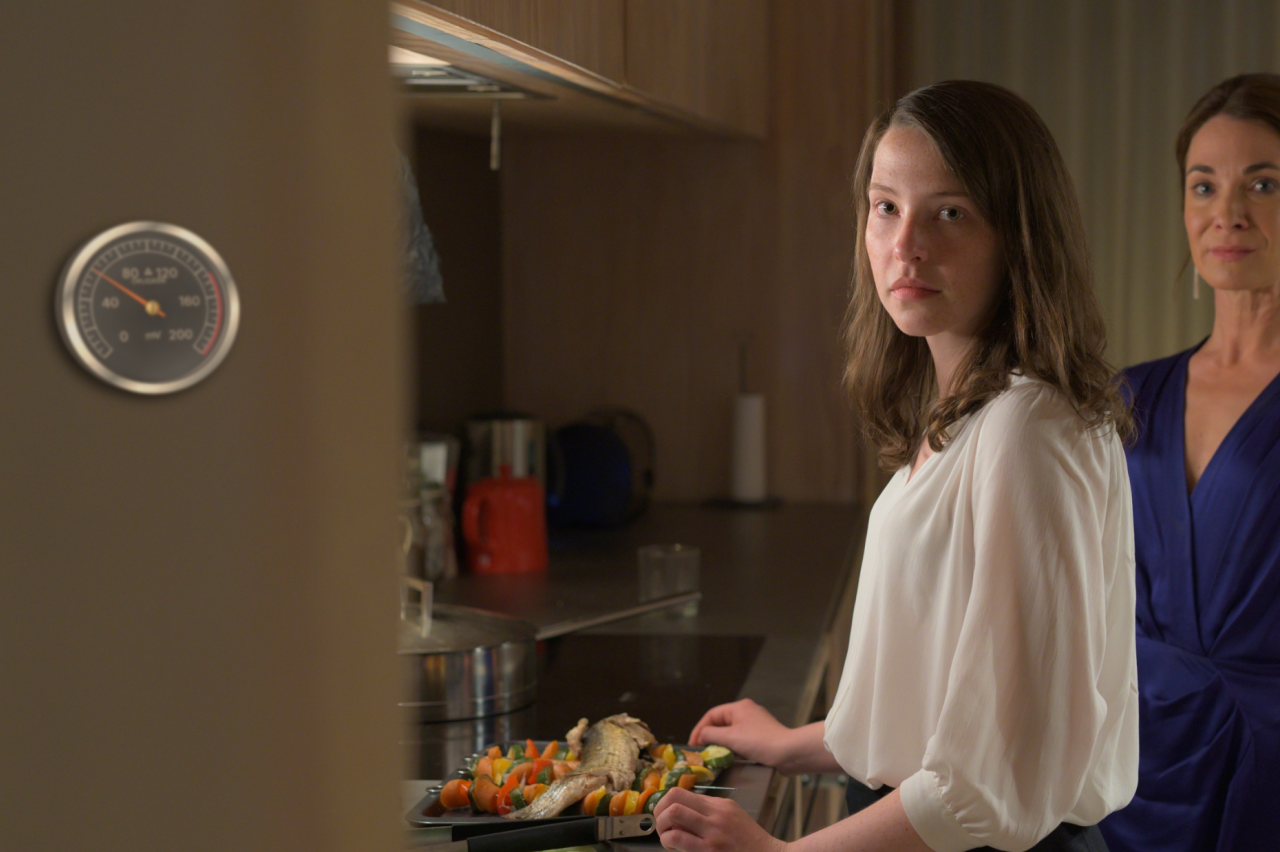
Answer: mV 60
